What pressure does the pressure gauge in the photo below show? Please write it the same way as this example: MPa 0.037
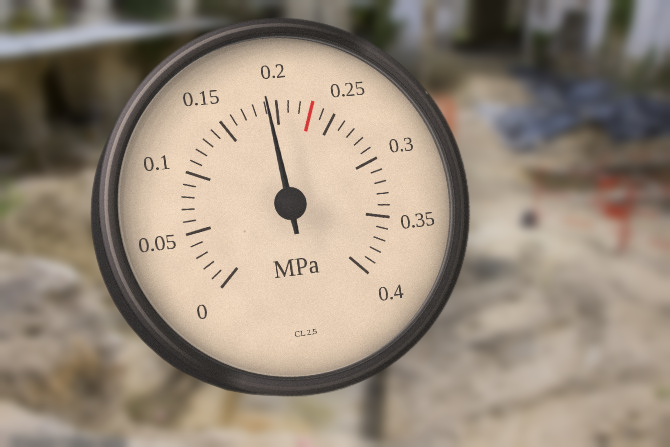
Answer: MPa 0.19
